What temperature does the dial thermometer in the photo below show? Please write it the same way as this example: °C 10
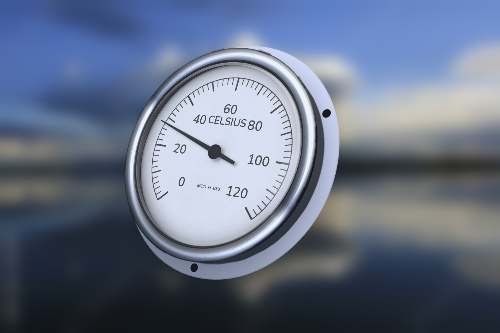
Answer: °C 28
